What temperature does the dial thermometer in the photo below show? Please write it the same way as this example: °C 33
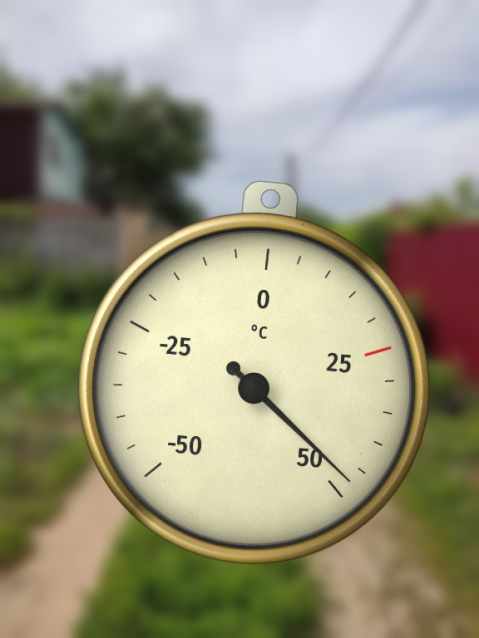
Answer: °C 47.5
